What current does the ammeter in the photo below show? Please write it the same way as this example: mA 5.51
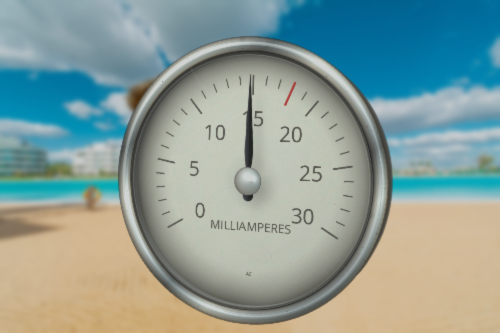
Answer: mA 15
